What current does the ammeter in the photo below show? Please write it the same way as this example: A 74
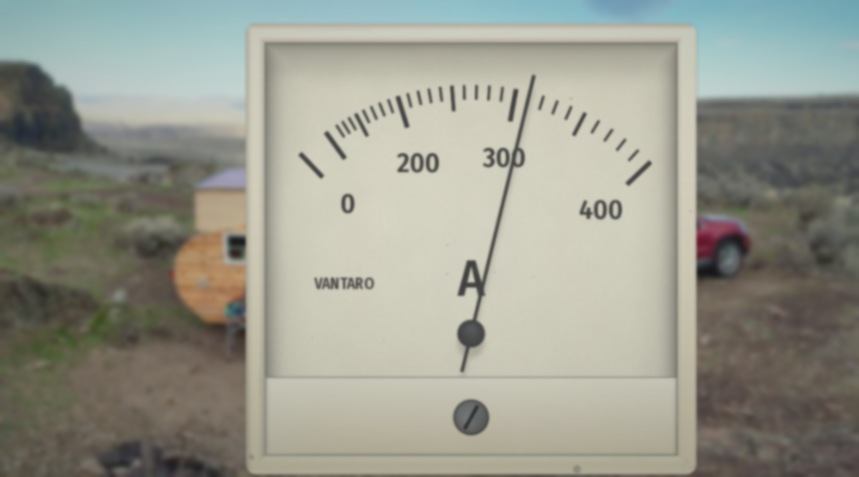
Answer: A 310
